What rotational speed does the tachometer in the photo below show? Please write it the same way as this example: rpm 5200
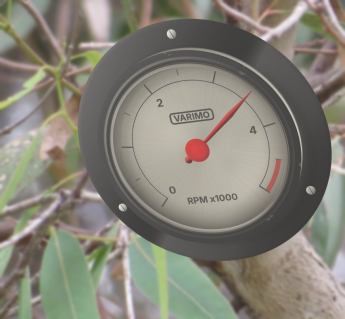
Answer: rpm 3500
